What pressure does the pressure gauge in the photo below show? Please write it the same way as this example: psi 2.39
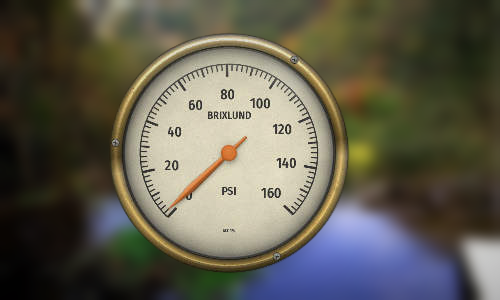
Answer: psi 2
